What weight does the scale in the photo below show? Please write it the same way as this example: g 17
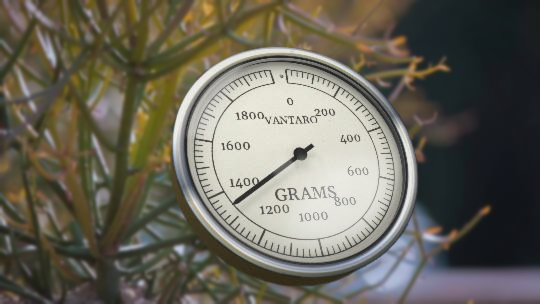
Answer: g 1340
